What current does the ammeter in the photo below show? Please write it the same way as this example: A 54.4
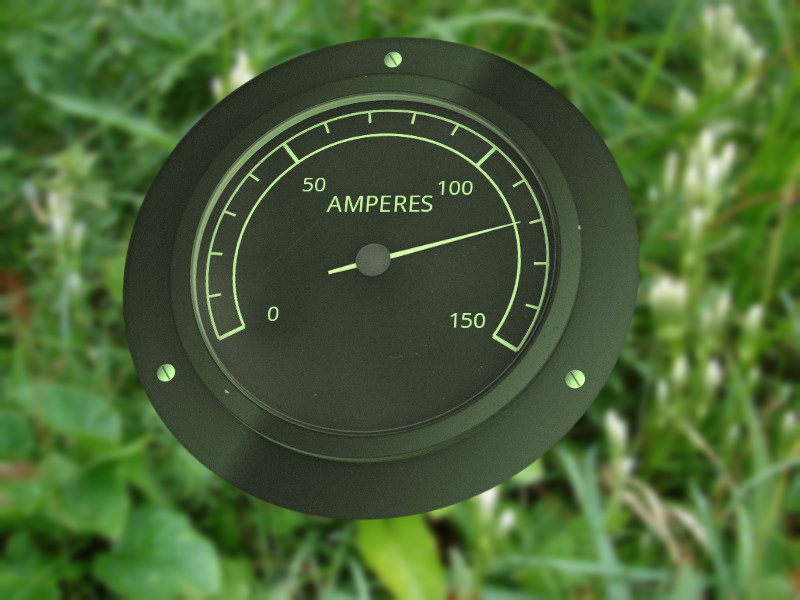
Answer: A 120
